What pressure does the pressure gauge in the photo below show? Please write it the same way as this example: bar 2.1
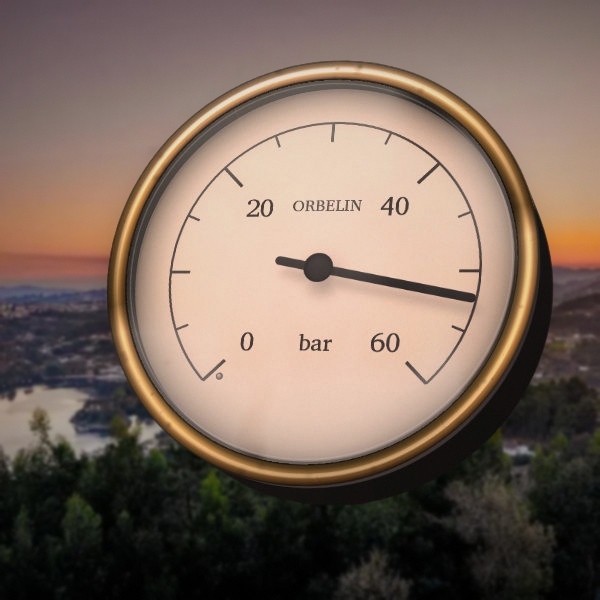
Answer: bar 52.5
